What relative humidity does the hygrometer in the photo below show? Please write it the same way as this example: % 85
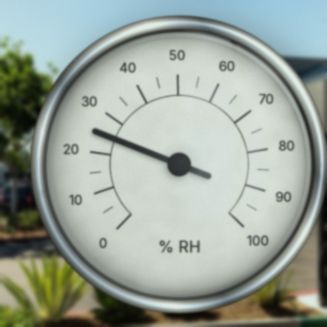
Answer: % 25
